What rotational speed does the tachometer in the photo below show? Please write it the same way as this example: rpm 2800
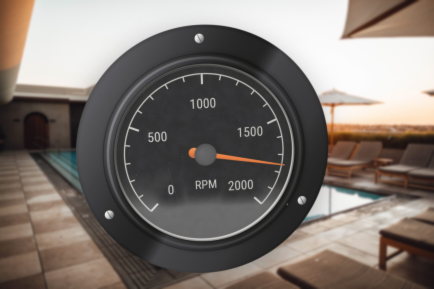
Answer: rpm 1750
